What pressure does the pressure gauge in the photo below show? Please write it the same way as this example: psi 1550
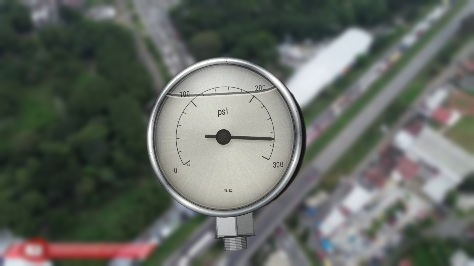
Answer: psi 270
